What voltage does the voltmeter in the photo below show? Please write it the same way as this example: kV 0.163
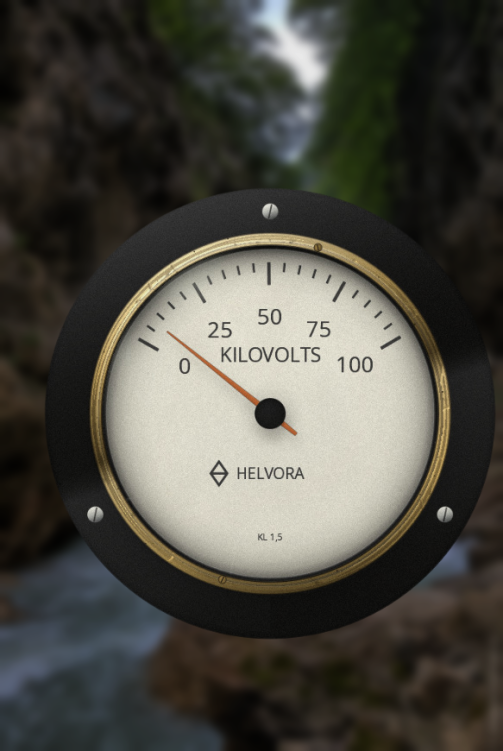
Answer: kV 7.5
